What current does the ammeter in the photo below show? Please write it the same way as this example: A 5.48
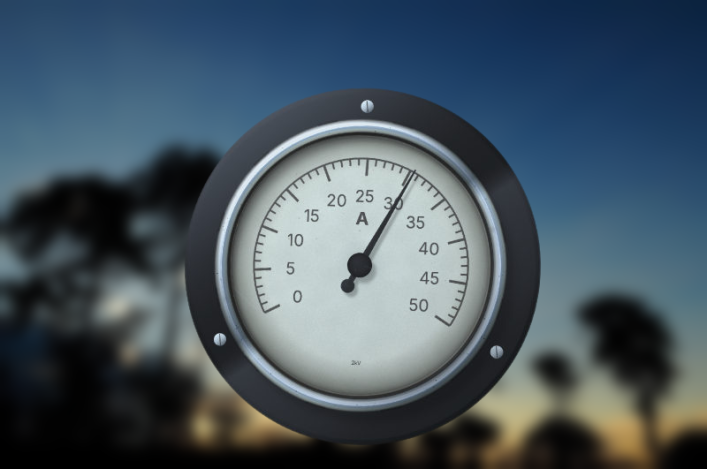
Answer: A 30.5
